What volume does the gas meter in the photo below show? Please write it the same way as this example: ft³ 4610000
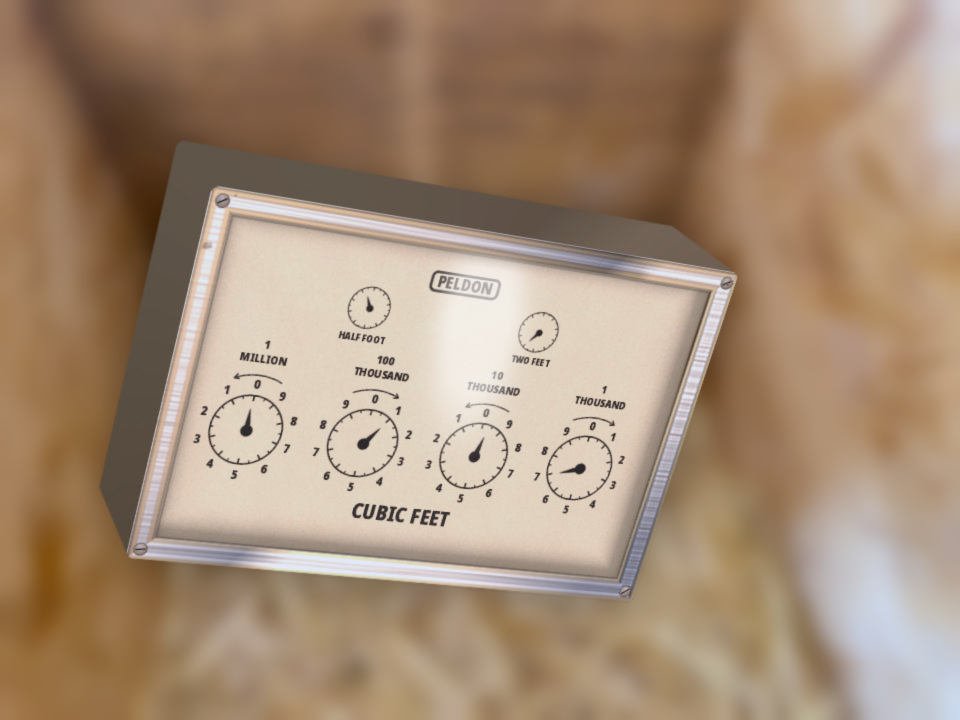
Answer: ft³ 9700
